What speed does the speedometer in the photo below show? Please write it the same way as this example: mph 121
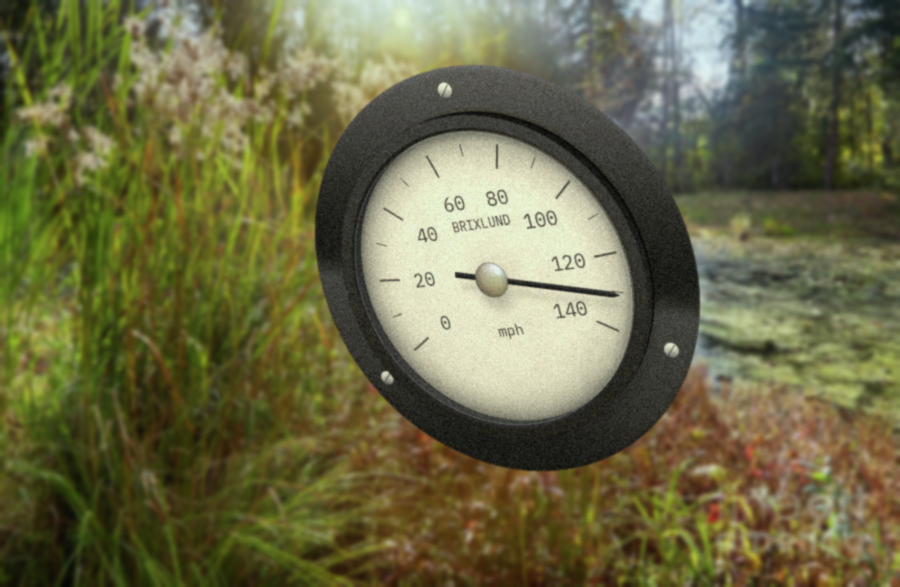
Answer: mph 130
